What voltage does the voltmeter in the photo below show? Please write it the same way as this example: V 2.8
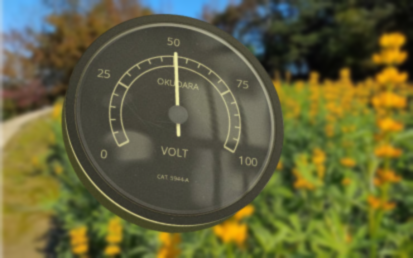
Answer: V 50
